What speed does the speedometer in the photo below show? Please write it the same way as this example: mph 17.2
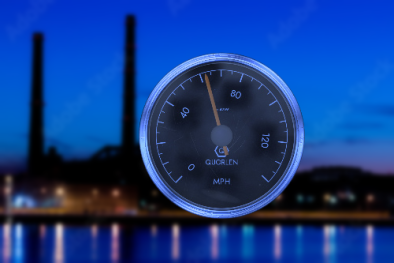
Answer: mph 62.5
